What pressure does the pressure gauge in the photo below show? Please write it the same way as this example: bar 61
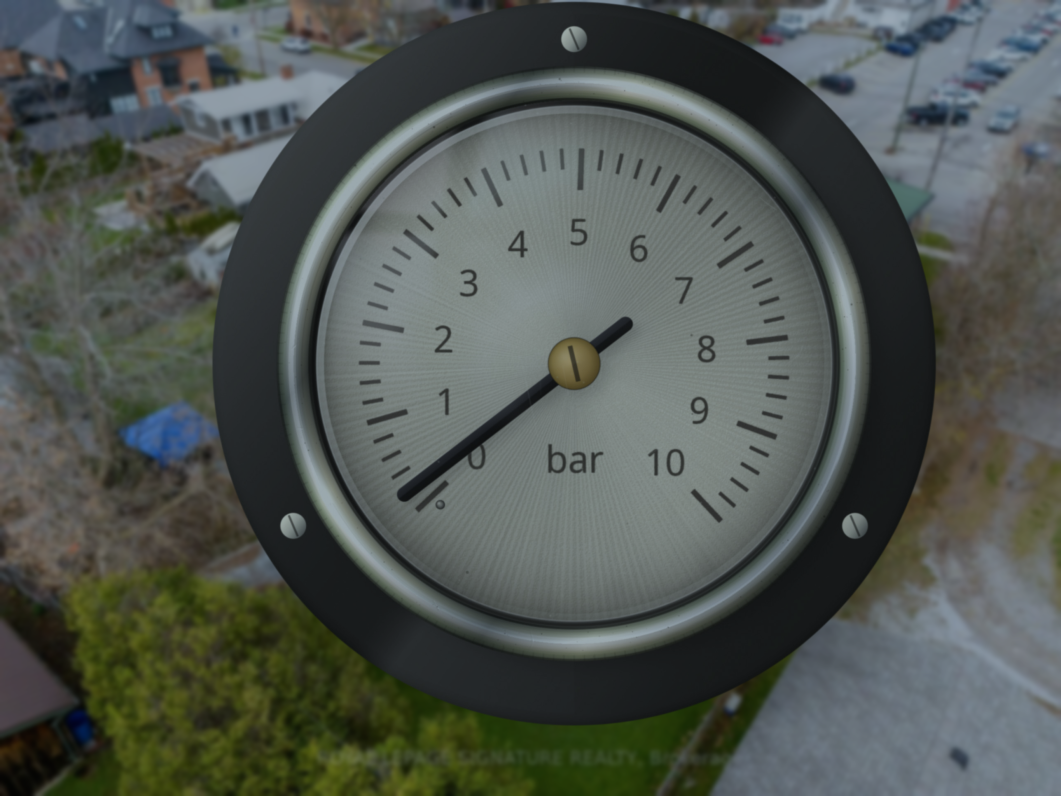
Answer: bar 0.2
